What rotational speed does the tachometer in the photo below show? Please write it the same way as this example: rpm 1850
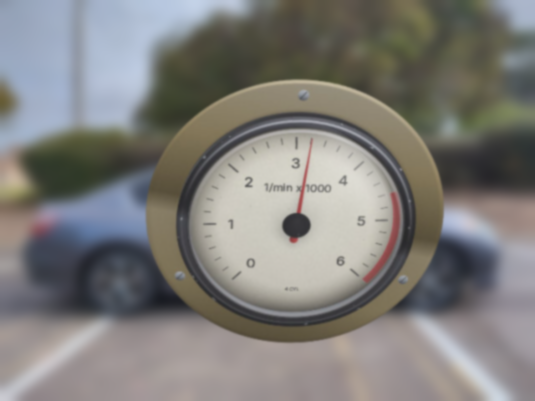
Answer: rpm 3200
